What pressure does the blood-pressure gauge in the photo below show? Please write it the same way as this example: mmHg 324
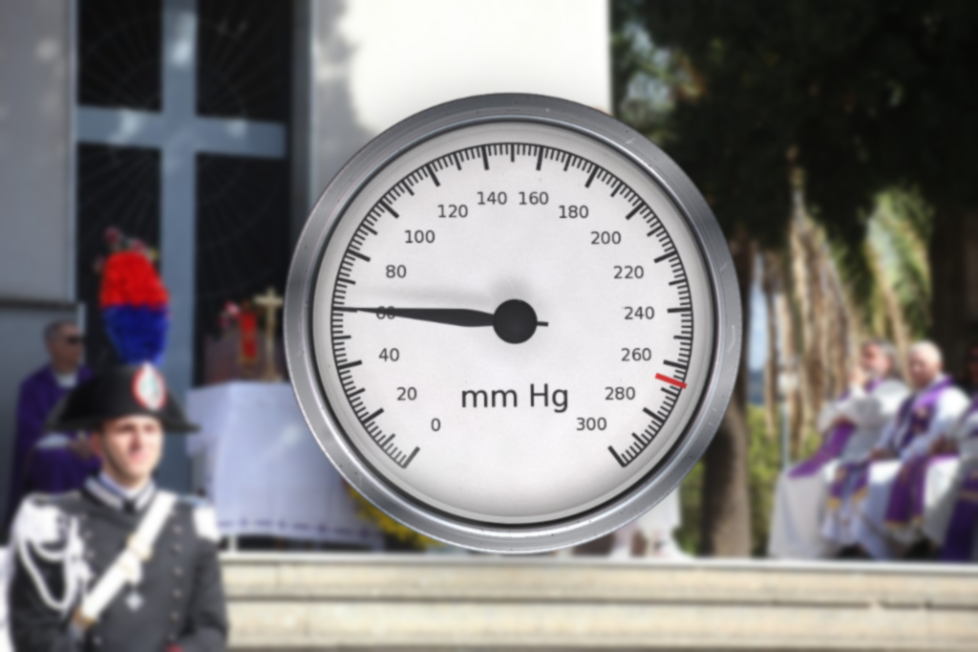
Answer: mmHg 60
